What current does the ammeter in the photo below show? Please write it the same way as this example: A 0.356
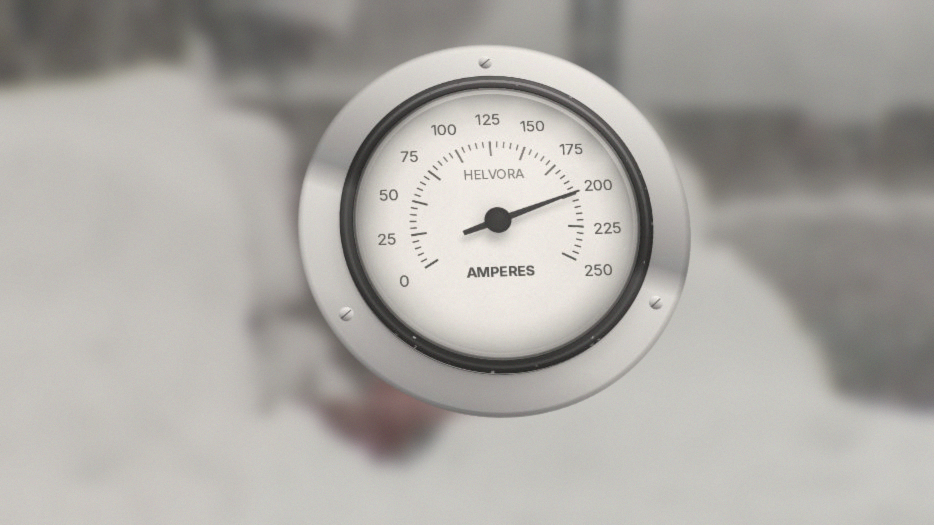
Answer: A 200
